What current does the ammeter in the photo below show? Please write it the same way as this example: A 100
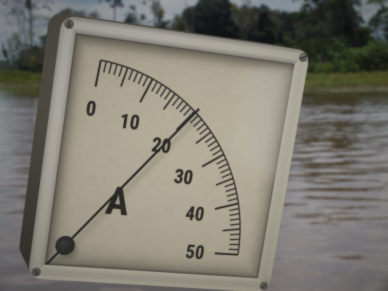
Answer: A 20
